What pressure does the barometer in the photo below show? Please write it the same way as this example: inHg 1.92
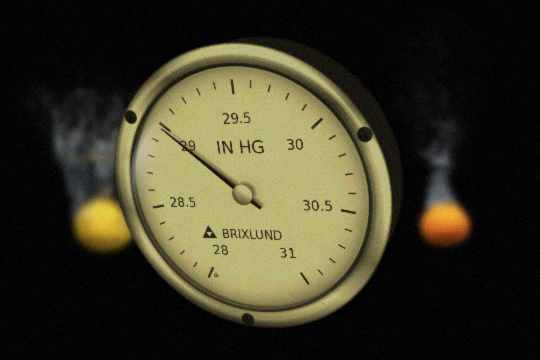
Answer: inHg 29
